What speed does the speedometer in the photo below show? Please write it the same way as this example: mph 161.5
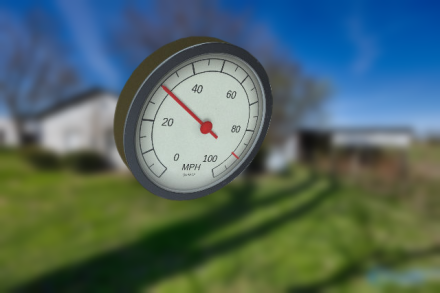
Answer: mph 30
